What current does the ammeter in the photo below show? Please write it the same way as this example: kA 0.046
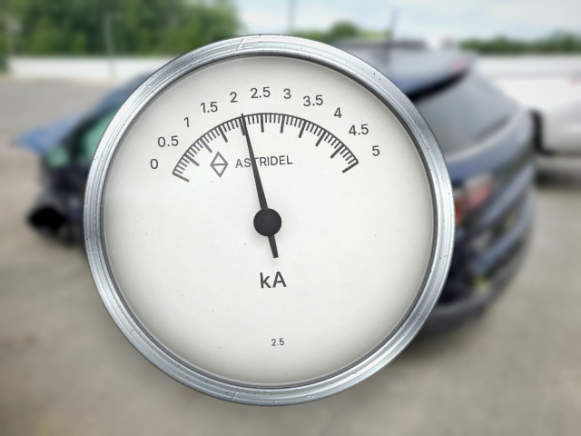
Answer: kA 2.1
